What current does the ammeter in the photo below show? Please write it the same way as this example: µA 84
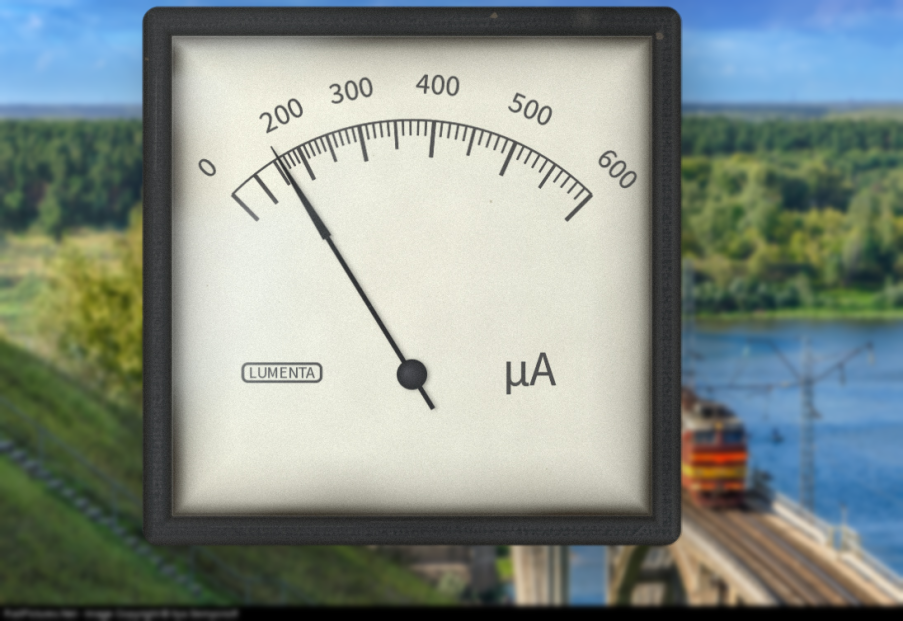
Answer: µA 160
